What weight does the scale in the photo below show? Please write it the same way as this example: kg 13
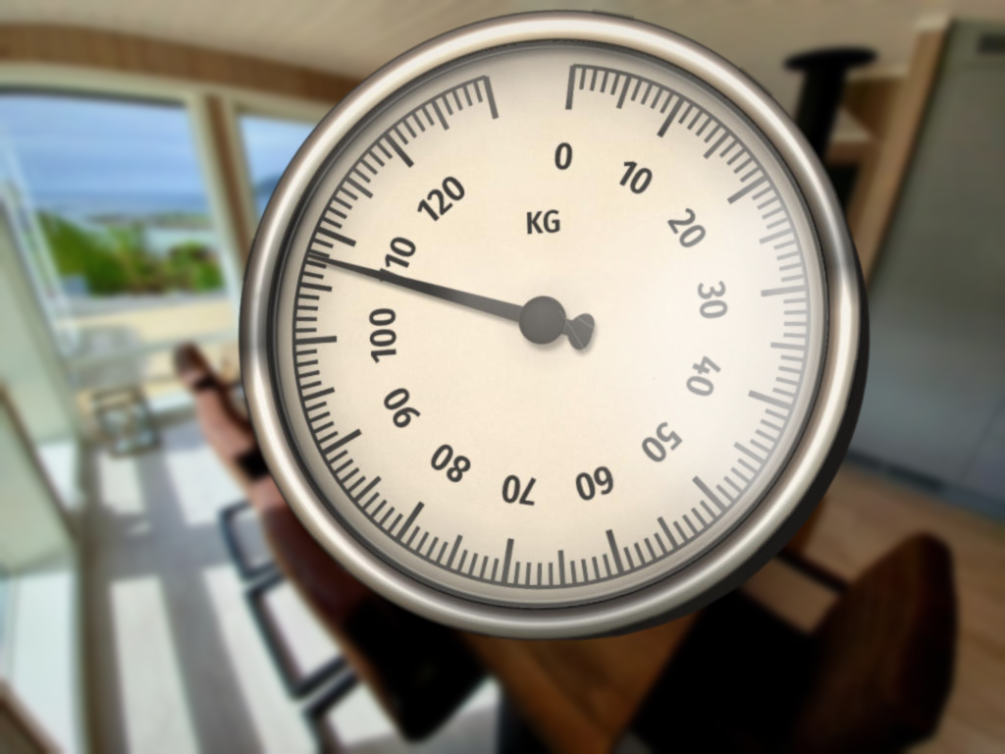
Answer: kg 107.5
